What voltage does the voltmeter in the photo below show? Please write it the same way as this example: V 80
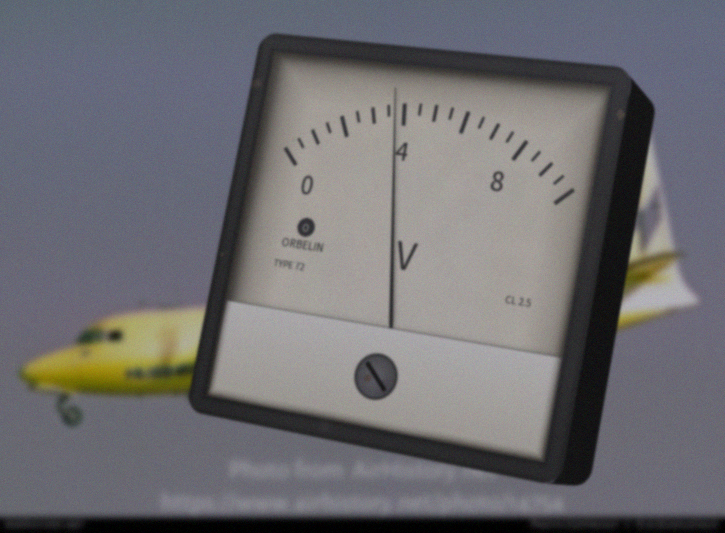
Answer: V 3.75
